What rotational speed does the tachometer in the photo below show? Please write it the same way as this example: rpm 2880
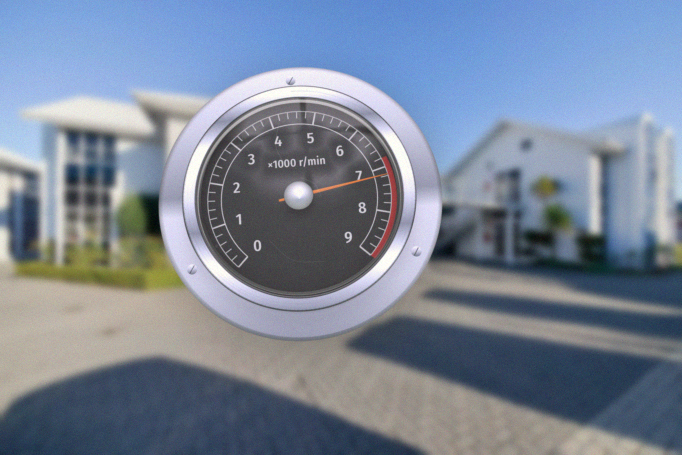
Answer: rpm 7200
